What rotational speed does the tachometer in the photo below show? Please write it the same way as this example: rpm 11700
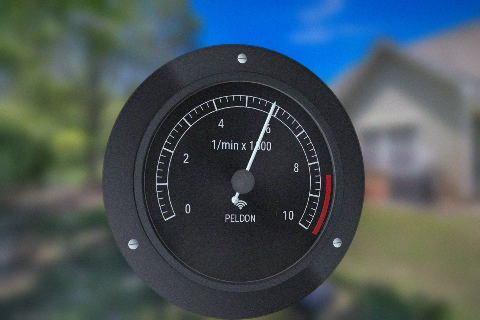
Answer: rpm 5800
